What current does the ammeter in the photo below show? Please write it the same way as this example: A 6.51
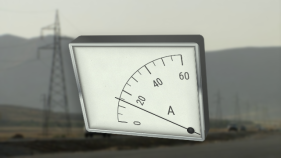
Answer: A 15
